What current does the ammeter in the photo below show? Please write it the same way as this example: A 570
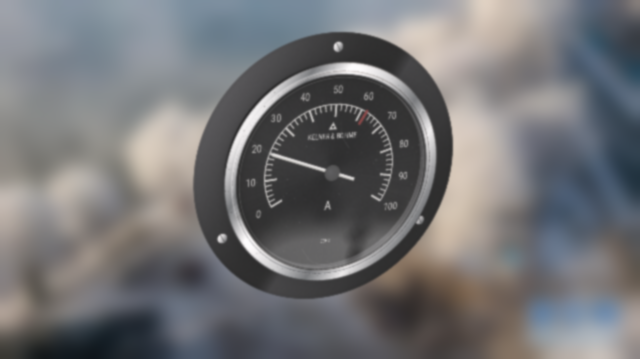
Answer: A 20
